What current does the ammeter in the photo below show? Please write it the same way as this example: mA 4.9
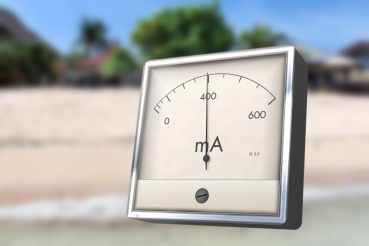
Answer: mA 400
